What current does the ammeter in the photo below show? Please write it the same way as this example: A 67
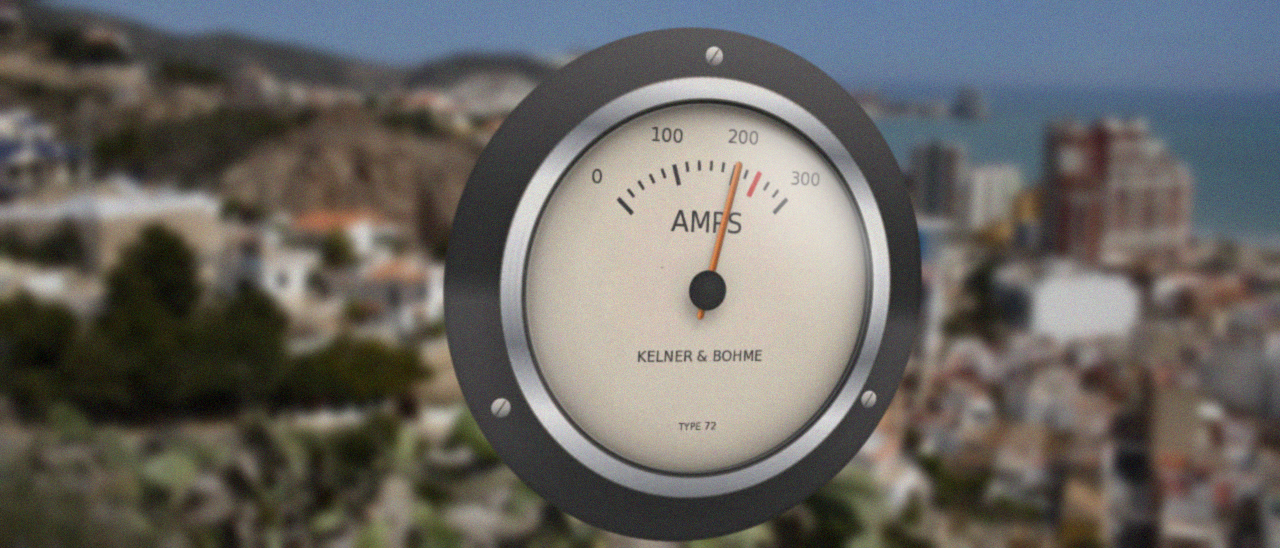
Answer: A 200
